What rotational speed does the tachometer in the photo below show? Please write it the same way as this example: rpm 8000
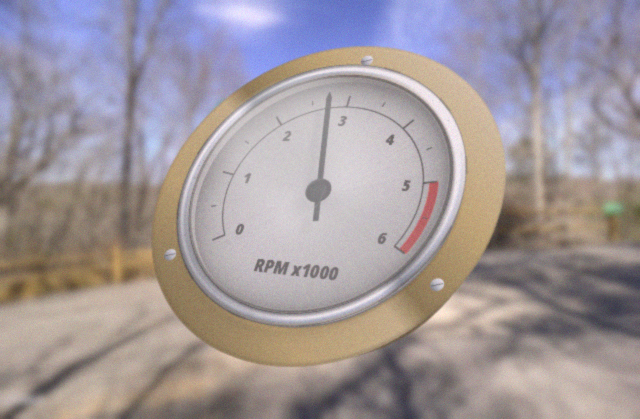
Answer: rpm 2750
